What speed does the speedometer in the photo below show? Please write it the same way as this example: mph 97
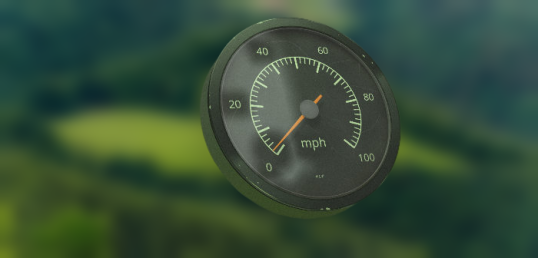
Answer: mph 2
